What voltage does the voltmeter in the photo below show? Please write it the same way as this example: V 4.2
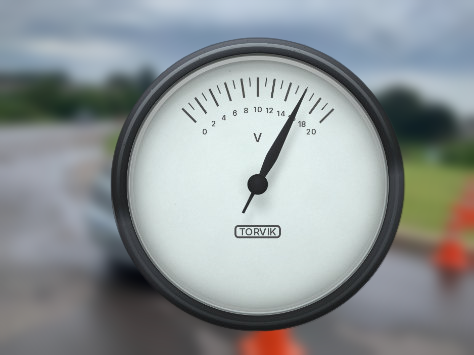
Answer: V 16
